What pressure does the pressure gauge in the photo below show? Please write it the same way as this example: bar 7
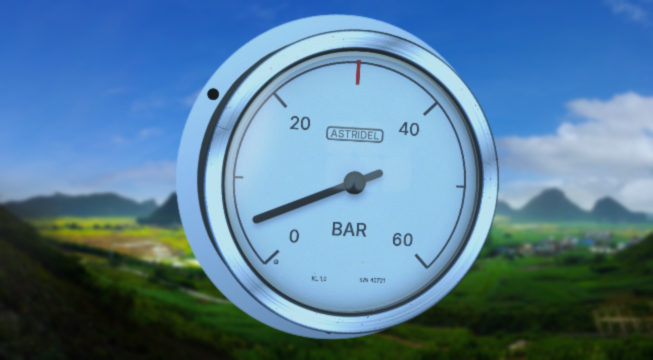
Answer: bar 5
